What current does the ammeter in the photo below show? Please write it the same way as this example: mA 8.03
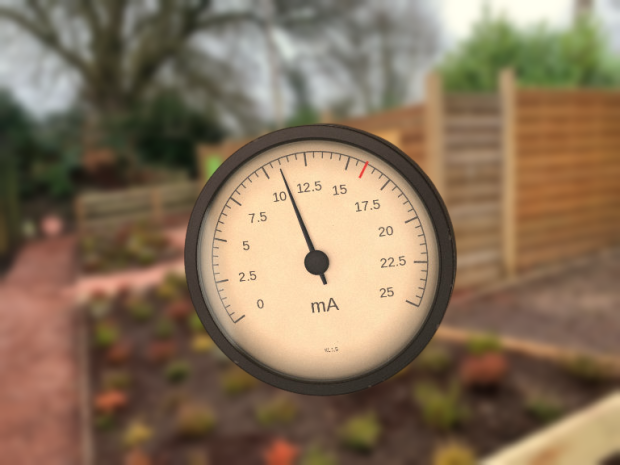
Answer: mA 11
